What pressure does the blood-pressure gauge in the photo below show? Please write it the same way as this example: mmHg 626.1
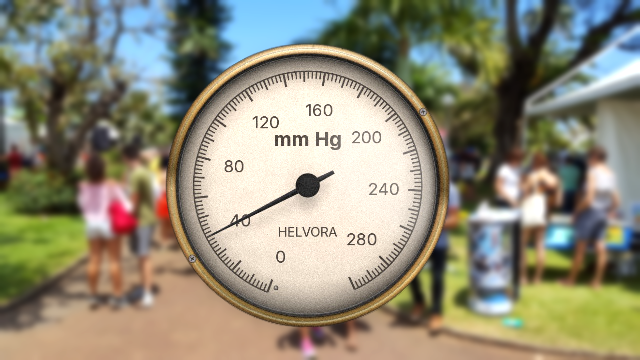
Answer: mmHg 40
